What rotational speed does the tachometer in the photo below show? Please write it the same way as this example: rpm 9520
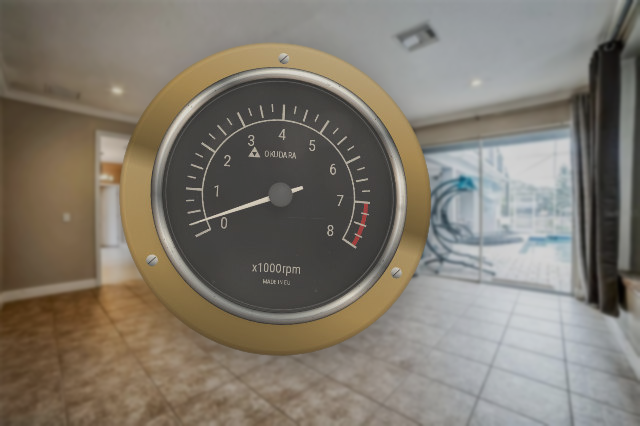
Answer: rpm 250
